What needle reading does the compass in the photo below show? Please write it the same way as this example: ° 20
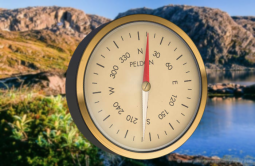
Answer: ° 10
